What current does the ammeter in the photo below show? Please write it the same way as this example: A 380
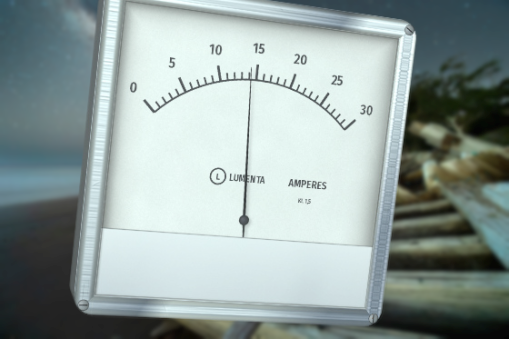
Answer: A 14
